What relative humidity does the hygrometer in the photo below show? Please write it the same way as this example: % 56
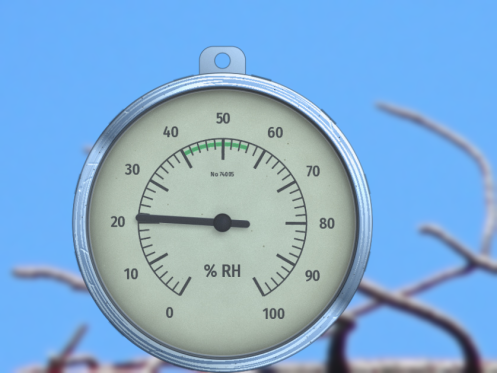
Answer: % 21
